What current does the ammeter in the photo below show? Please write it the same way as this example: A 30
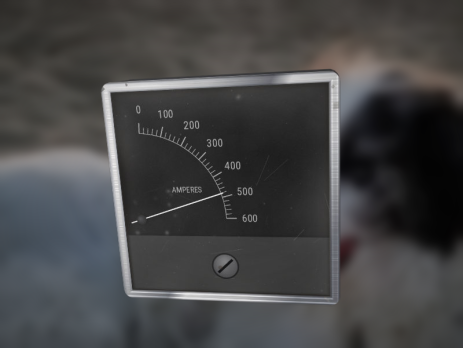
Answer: A 480
